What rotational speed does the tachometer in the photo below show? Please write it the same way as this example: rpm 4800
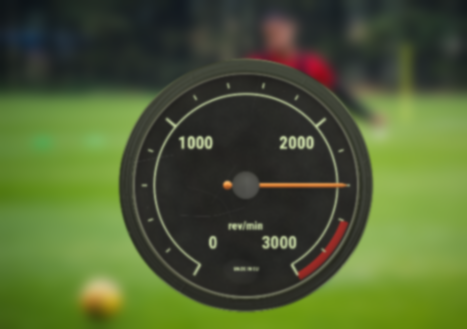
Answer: rpm 2400
